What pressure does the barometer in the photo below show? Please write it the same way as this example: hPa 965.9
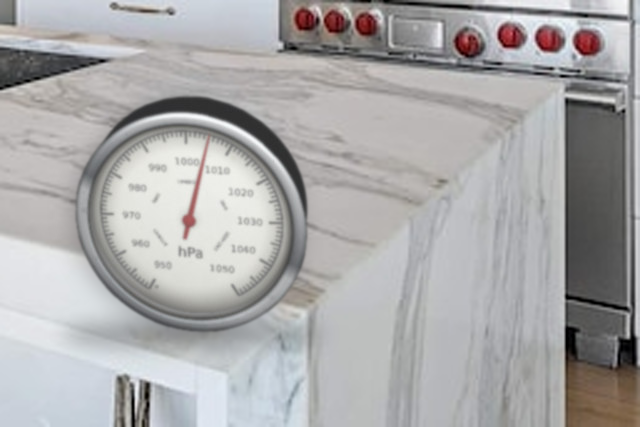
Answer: hPa 1005
